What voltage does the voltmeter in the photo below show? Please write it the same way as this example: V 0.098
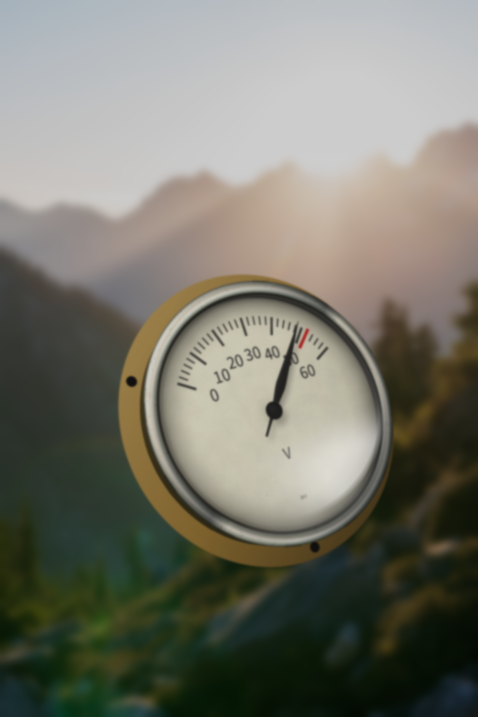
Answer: V 48
